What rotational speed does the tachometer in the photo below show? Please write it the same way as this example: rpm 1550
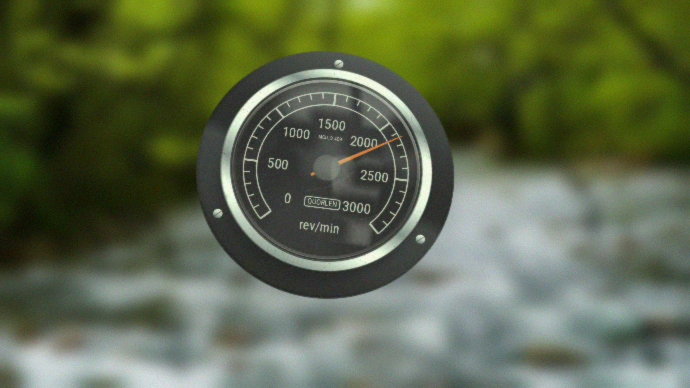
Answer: rpm 2150
